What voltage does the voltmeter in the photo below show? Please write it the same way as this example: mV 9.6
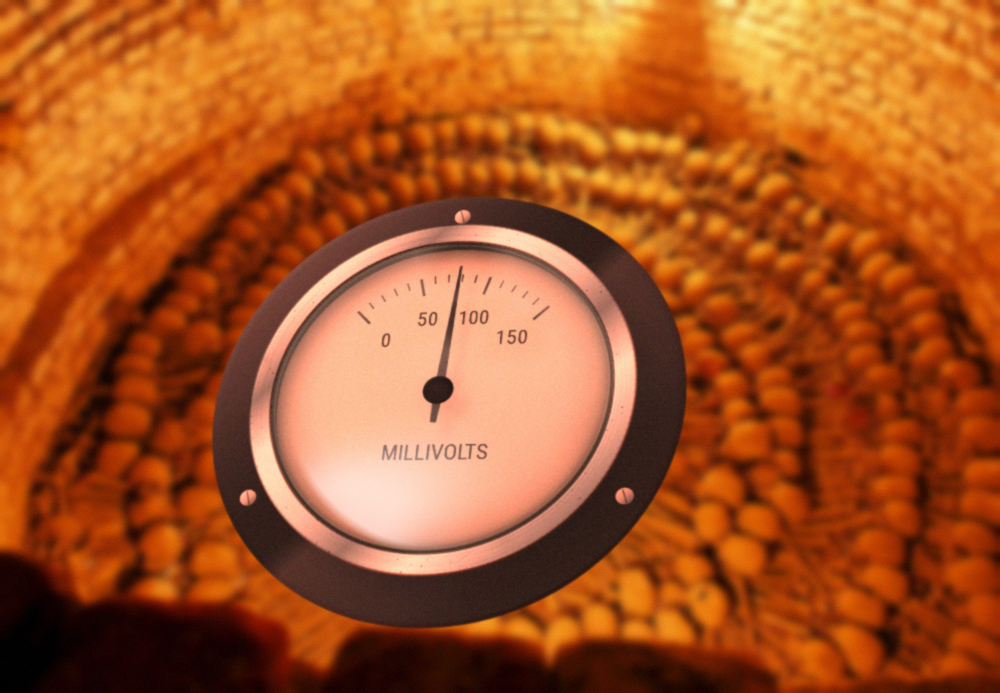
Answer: mV 80
